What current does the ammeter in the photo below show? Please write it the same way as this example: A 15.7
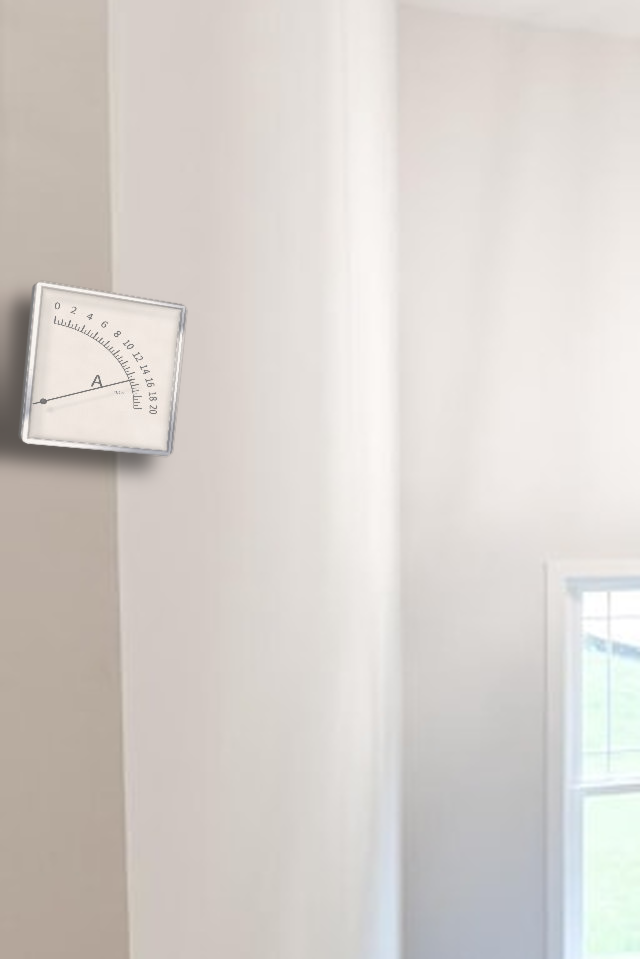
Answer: A 15
